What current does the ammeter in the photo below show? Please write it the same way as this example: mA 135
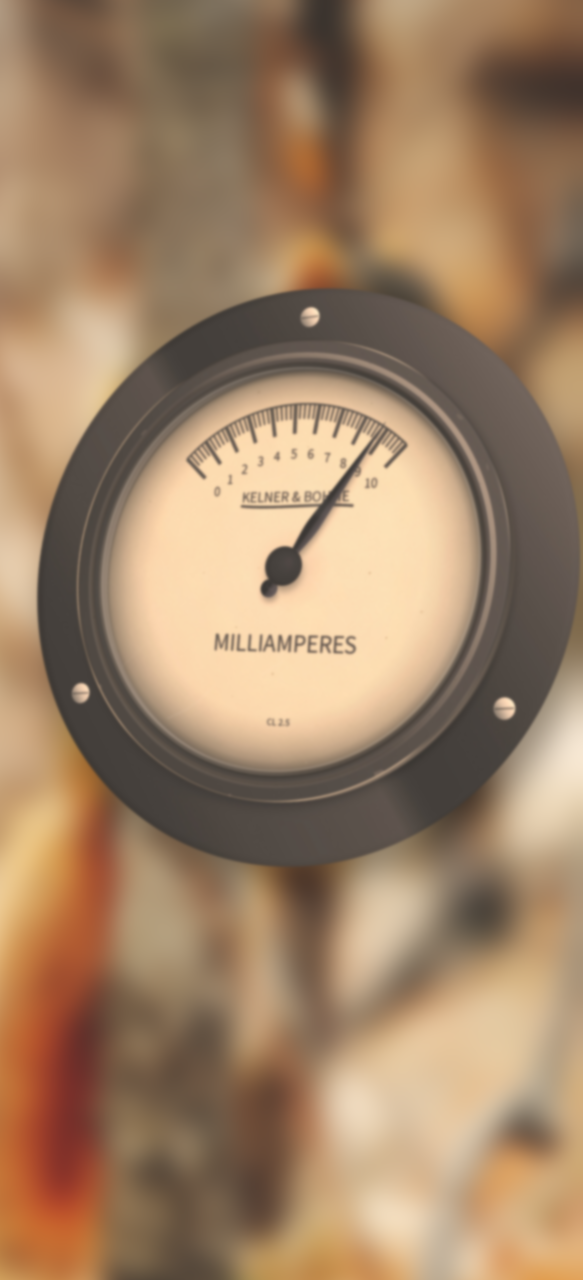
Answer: mA 9
